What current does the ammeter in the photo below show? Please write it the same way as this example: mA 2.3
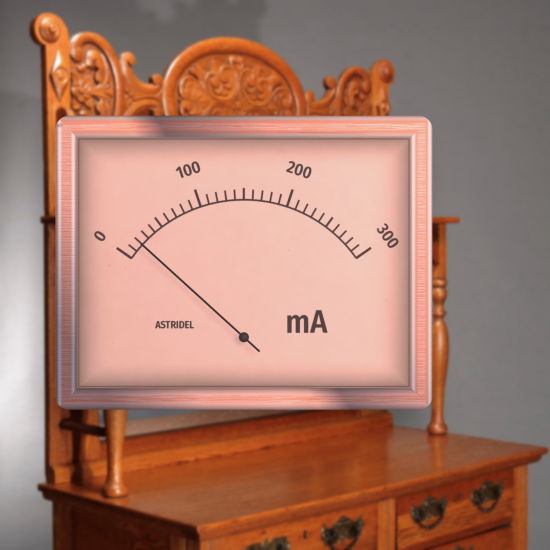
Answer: mA 20
